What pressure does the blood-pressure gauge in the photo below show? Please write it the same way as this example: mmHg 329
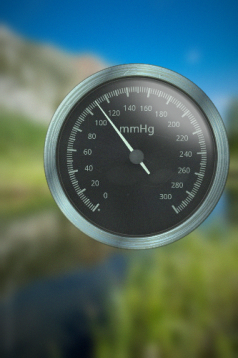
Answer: mmHg 110
